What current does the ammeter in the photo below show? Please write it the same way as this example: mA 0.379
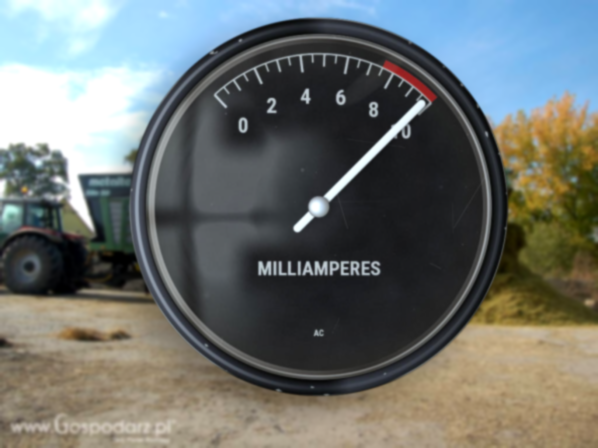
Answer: mA 9.75
